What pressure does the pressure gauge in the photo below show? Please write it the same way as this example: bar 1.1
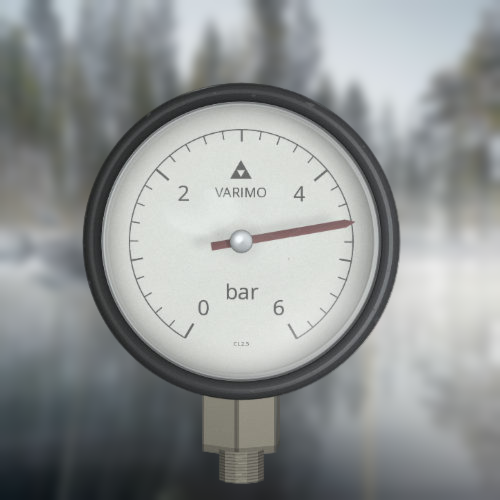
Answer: bar 4.6
